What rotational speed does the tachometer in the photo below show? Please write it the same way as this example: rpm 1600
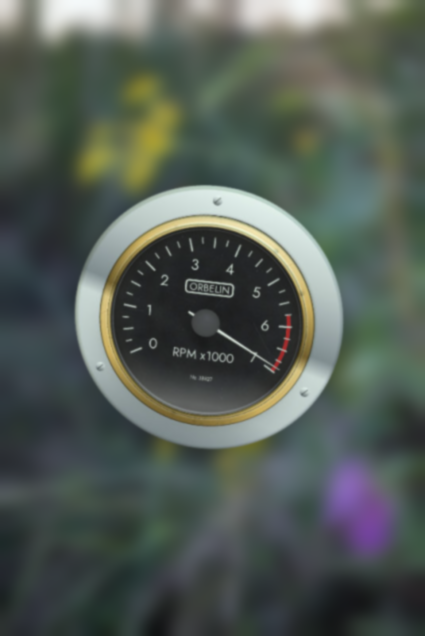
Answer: rpm 6875
